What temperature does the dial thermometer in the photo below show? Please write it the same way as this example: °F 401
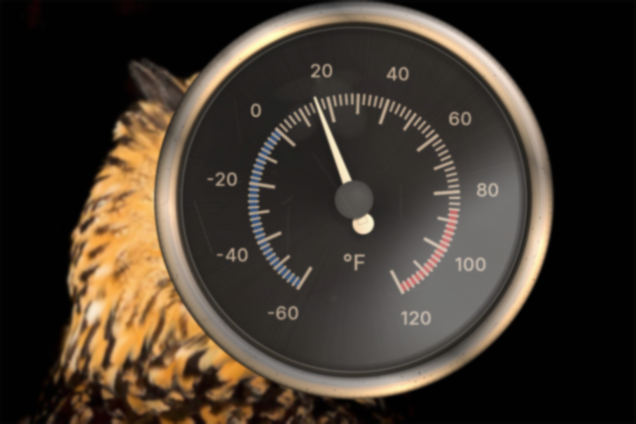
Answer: °F 16
